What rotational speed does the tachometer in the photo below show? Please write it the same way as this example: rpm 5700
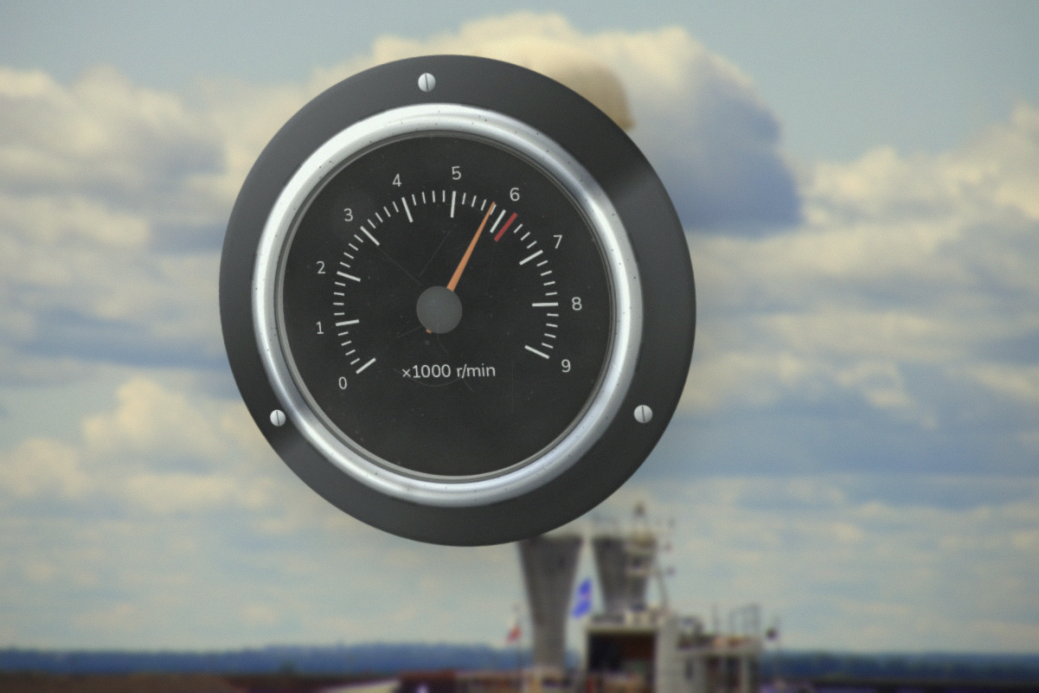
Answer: rpm 5800
